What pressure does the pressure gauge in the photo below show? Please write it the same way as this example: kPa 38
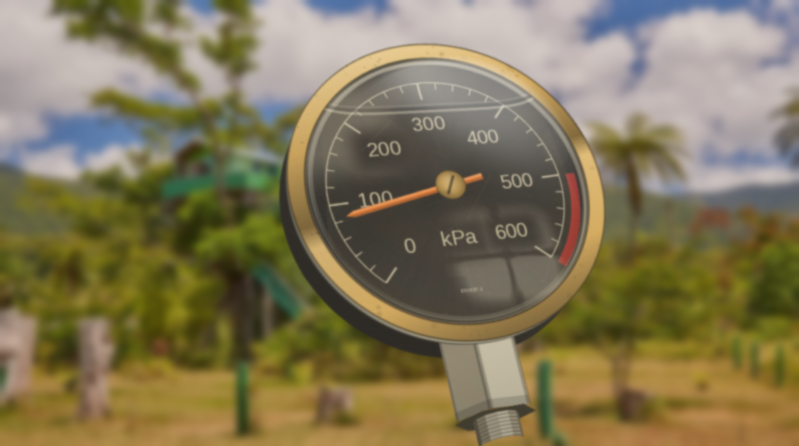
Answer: kPa 80
